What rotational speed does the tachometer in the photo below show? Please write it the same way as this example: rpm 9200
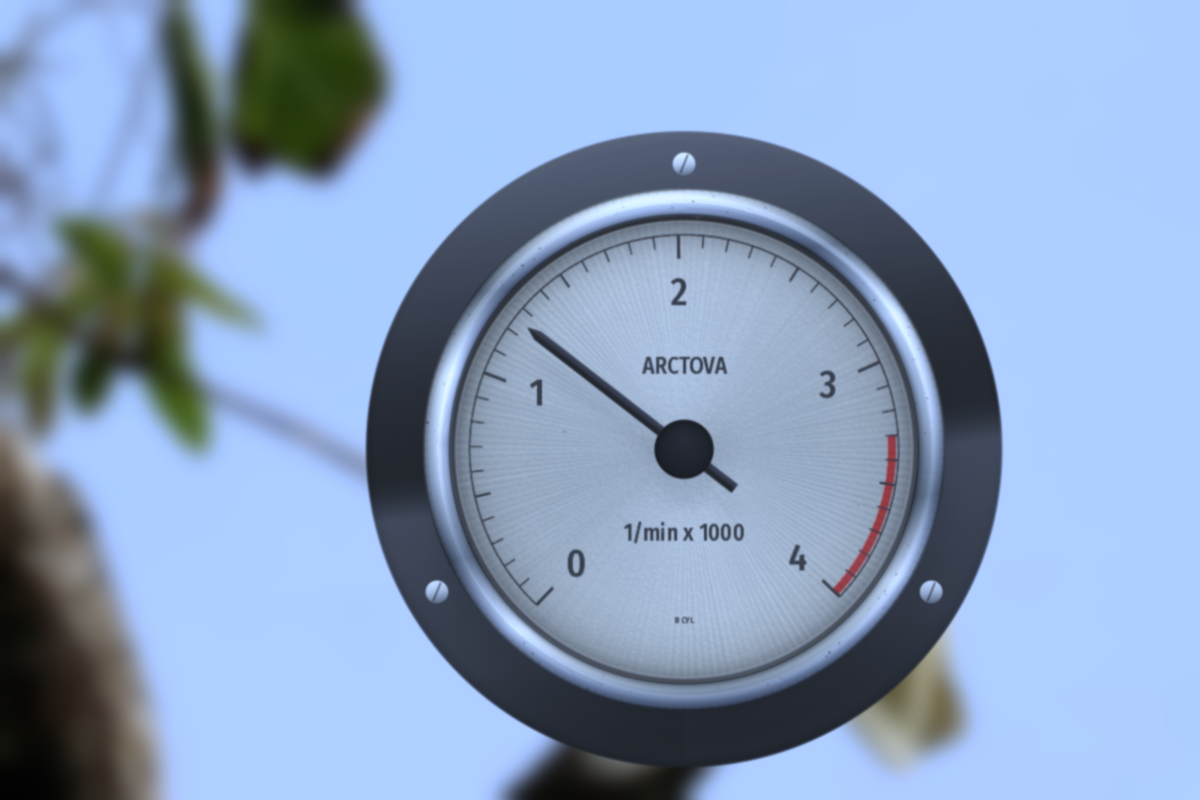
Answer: rpm 1250
